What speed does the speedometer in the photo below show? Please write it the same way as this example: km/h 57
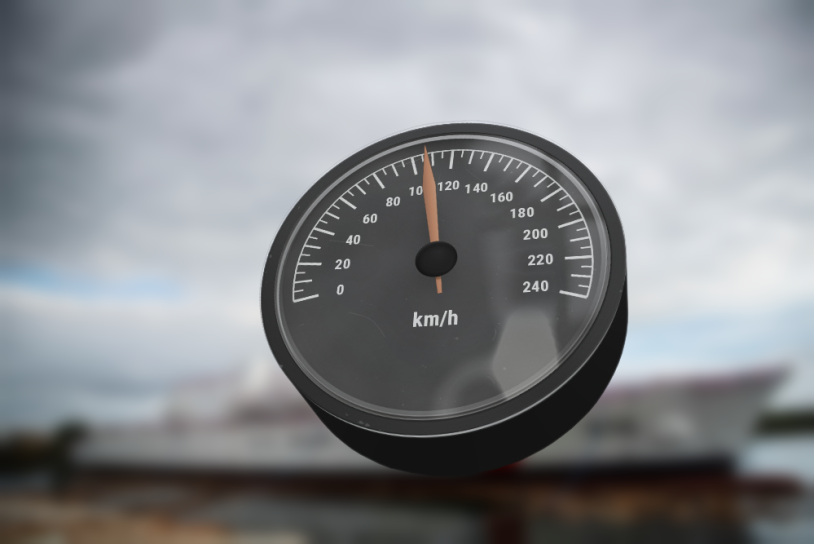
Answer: km/h 107.5
